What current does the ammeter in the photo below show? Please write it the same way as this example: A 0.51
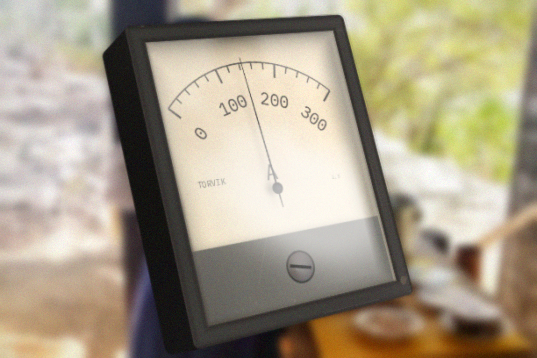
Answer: A 140
